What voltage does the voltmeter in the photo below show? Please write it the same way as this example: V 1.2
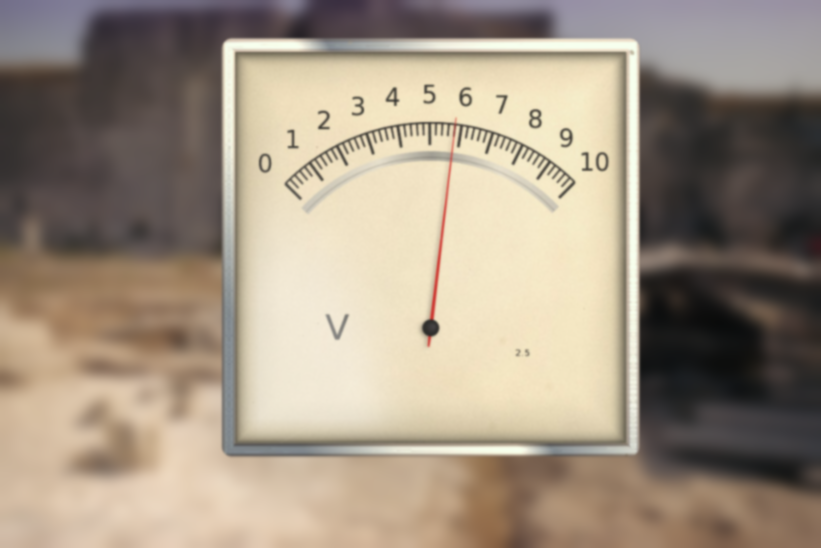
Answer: V 5.8
